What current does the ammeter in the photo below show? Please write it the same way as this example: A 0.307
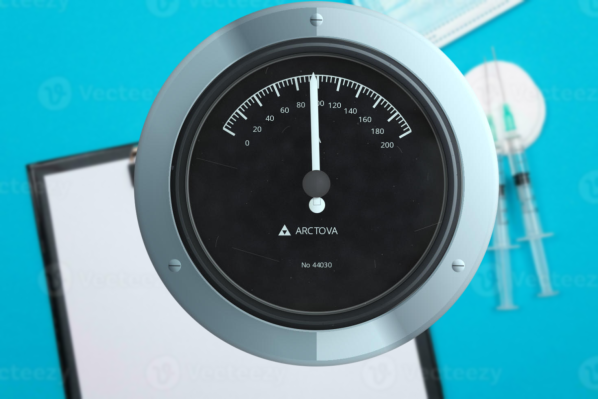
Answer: A 96
